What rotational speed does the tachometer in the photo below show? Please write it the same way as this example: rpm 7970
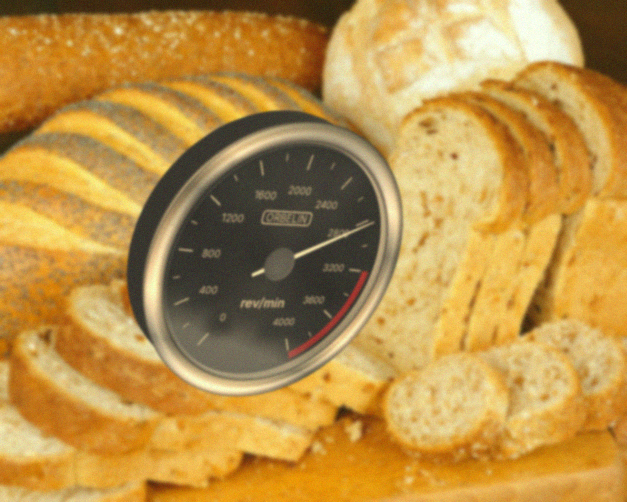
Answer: rpm 2800
